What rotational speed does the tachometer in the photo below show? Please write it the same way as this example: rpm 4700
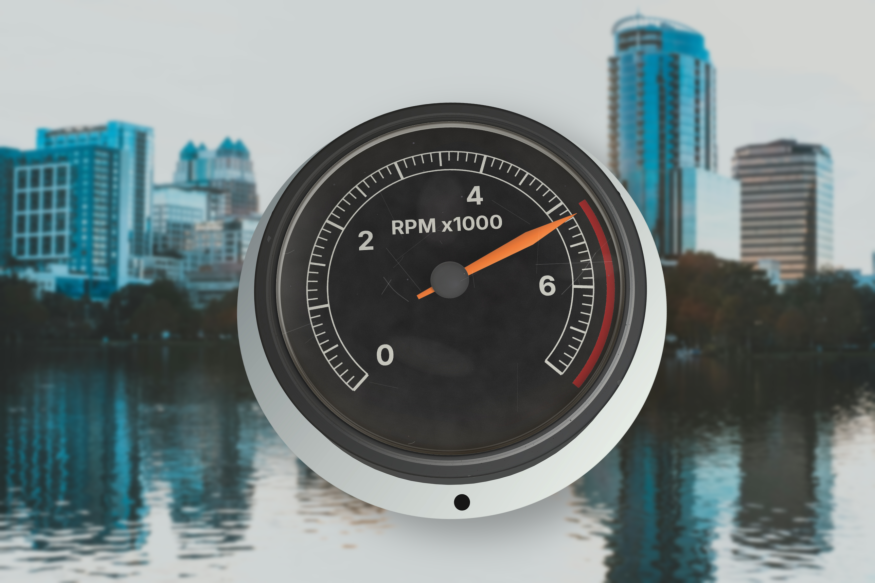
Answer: rpm 5200
